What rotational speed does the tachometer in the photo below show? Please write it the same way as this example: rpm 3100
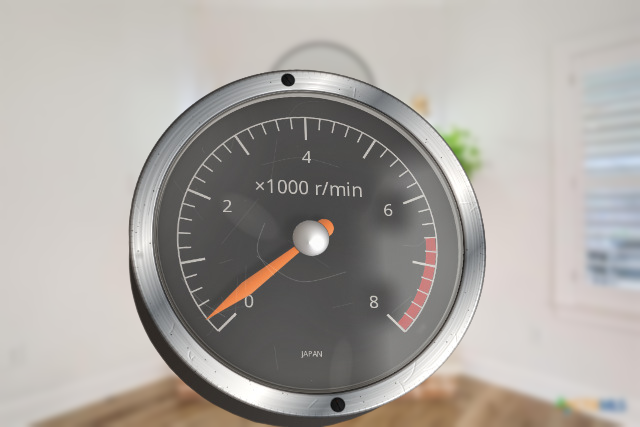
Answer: rpm 200
